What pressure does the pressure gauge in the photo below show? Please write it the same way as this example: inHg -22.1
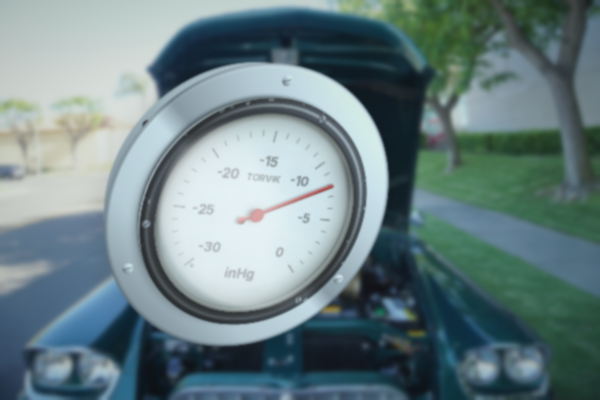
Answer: inHg -8
